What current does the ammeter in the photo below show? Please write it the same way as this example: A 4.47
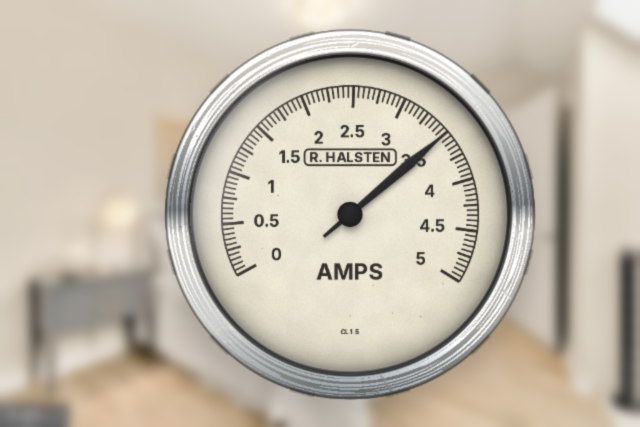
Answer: A 3.5
